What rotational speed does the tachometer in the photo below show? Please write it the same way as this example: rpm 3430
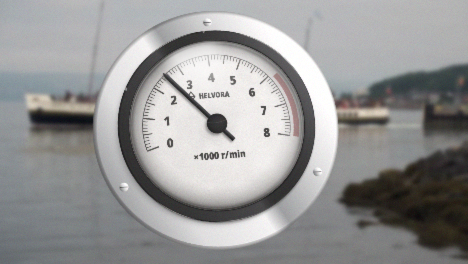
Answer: rpm 2500
